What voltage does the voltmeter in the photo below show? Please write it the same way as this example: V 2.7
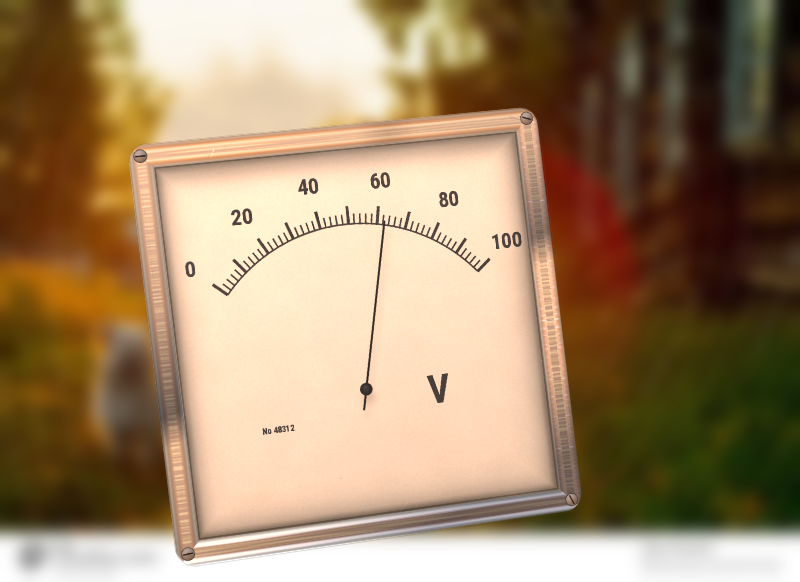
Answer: V 62
